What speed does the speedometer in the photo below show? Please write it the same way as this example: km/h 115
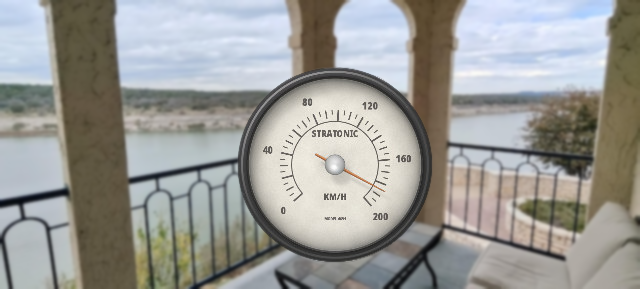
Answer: km/h 185
